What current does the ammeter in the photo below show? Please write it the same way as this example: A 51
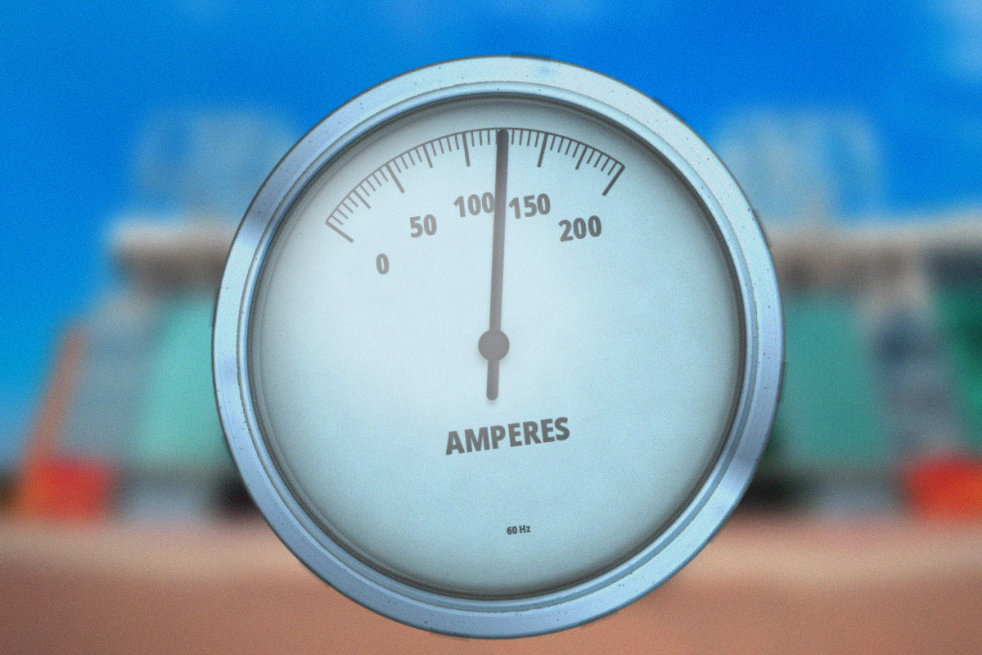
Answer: A 125
